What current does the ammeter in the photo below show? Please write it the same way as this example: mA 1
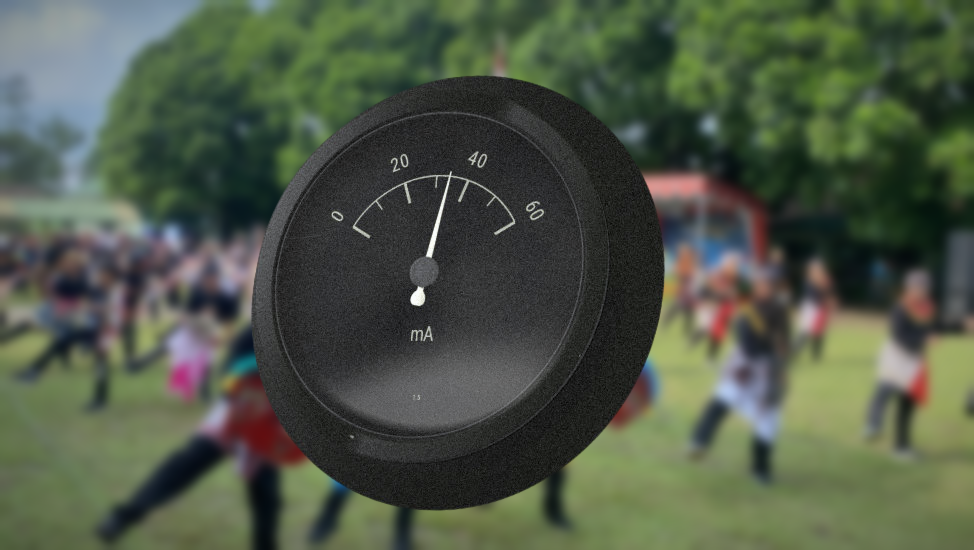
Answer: mA 35
